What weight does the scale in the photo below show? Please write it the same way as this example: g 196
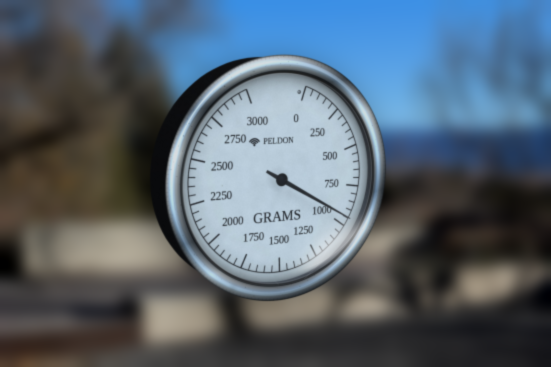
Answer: g 950
